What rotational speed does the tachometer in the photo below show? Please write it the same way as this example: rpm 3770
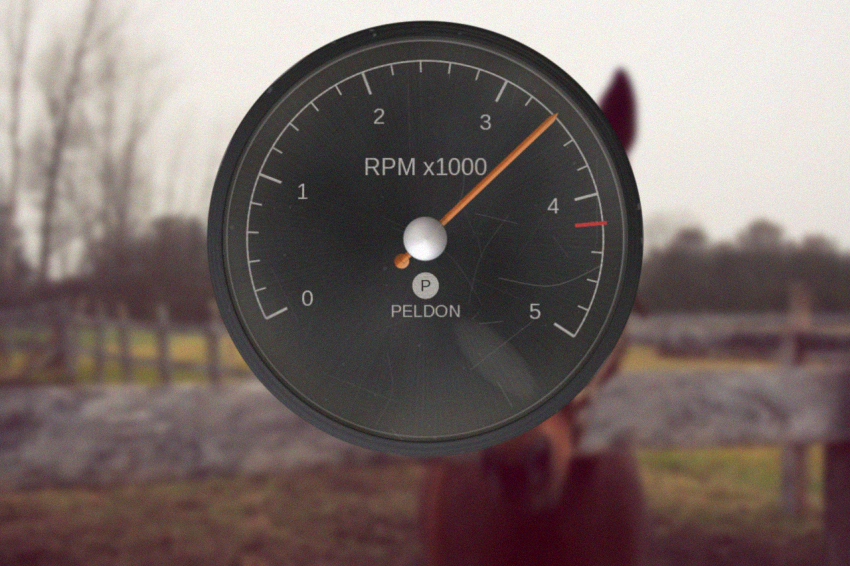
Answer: rpm 3400
